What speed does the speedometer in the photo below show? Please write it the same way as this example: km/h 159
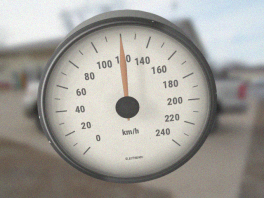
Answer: km/h 120
